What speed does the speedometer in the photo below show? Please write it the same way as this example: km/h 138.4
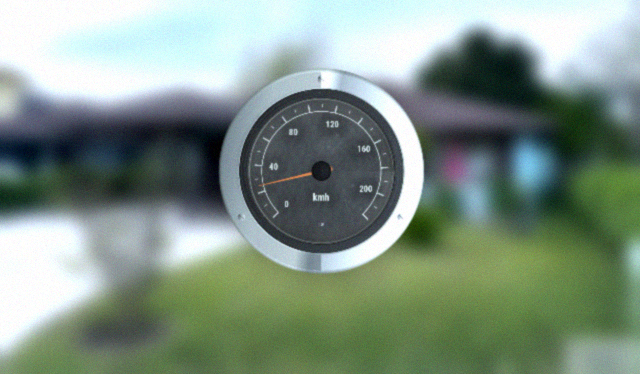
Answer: km/h 25
